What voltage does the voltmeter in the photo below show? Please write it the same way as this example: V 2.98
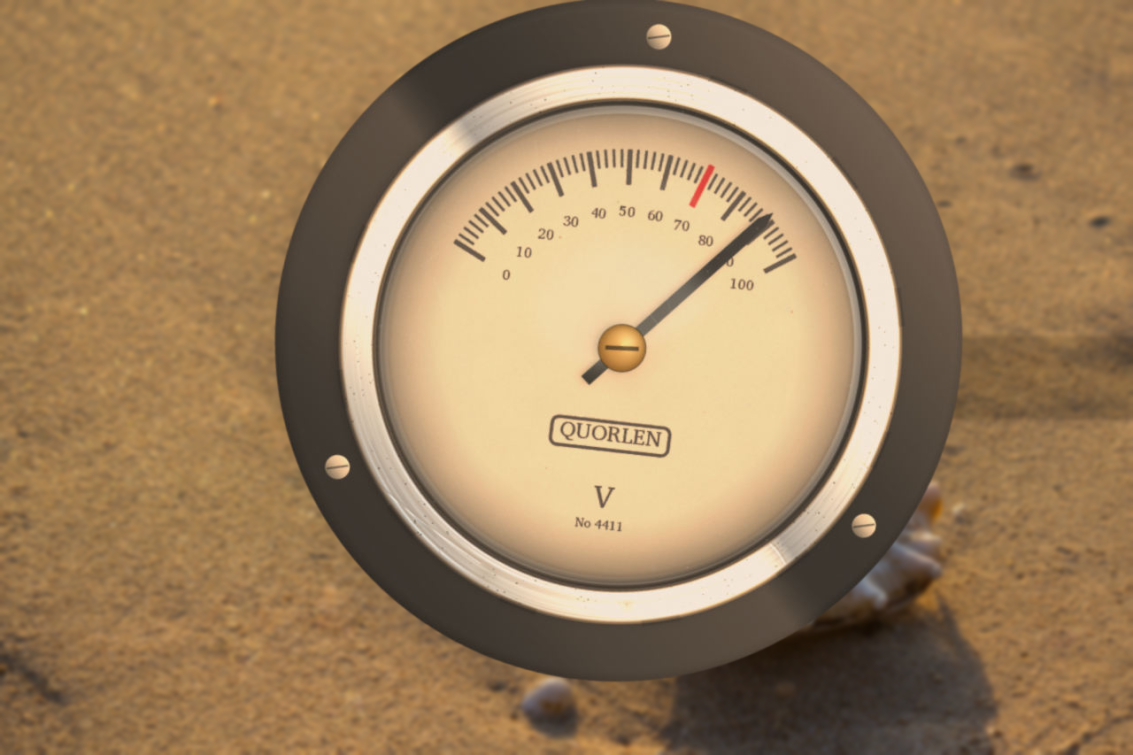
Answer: V 88
